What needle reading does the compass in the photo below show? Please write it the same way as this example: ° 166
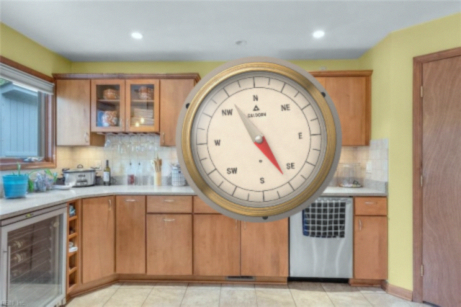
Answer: ° 150
